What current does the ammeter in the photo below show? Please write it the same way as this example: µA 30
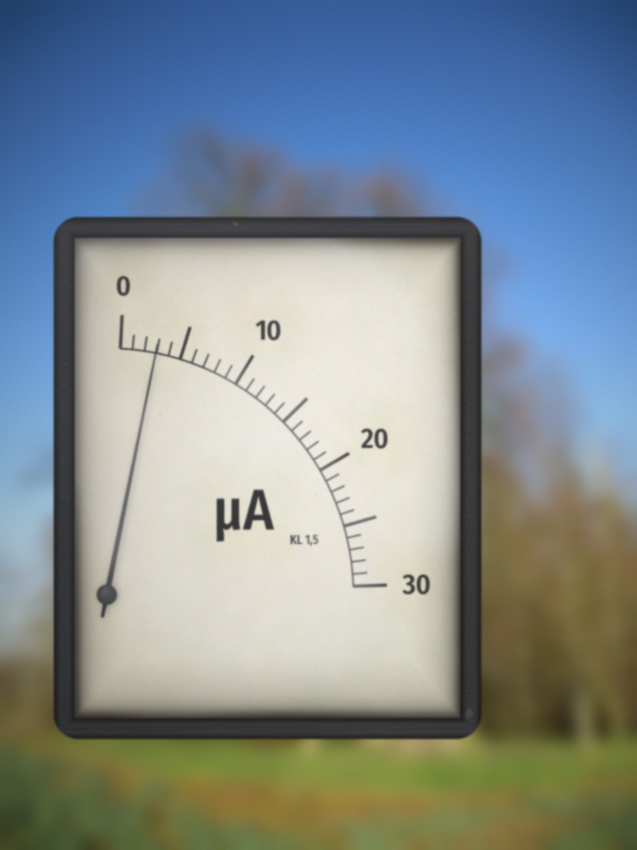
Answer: µA 3
